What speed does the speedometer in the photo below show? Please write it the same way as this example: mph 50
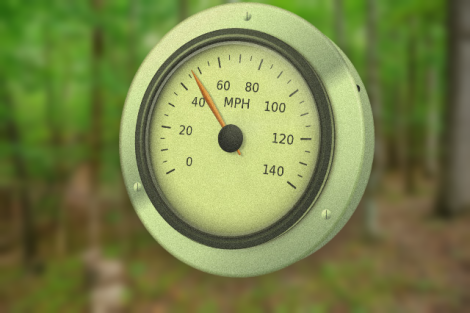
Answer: mph 47.5
